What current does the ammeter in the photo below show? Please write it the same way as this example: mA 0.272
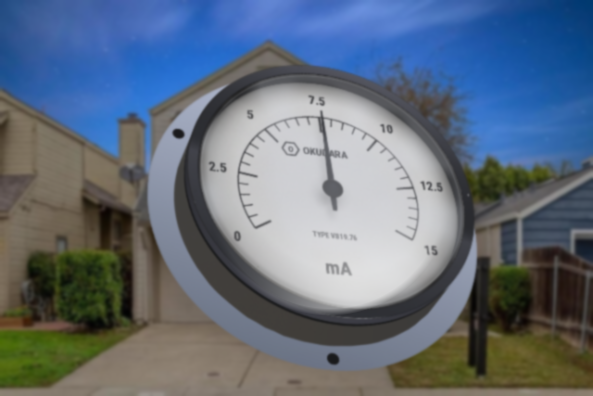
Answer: mA 7.5
